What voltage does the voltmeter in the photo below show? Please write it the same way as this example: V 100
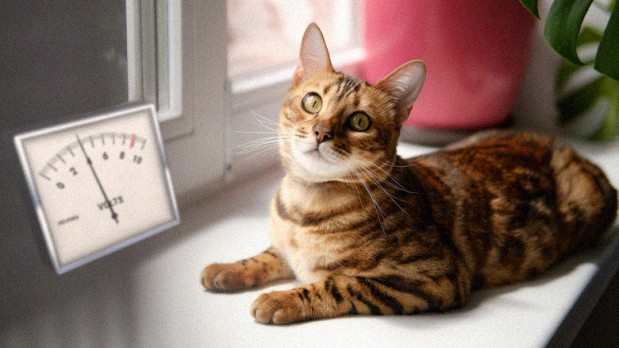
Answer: V 4
